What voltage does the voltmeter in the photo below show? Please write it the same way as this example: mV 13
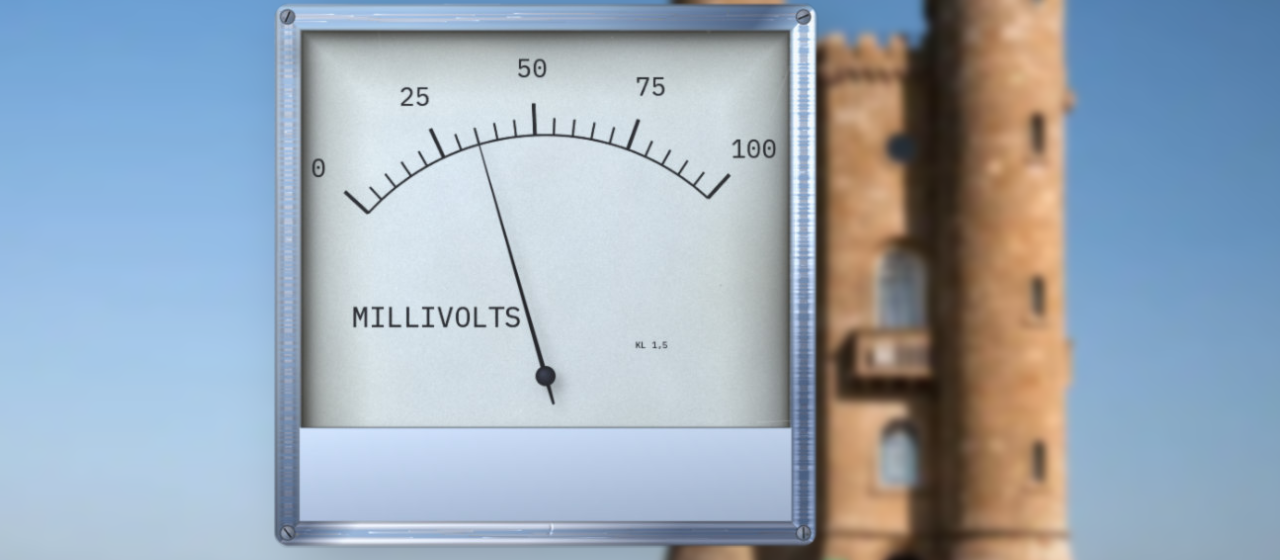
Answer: mV 35
